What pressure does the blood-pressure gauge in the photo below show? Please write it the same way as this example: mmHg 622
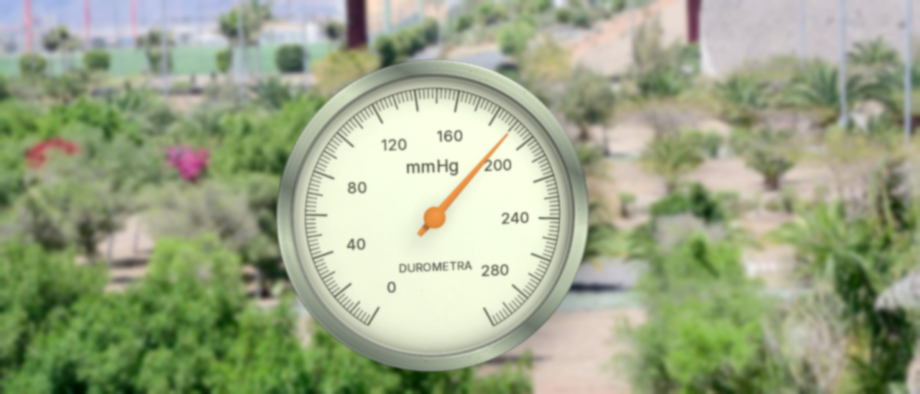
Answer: mmHg 190
